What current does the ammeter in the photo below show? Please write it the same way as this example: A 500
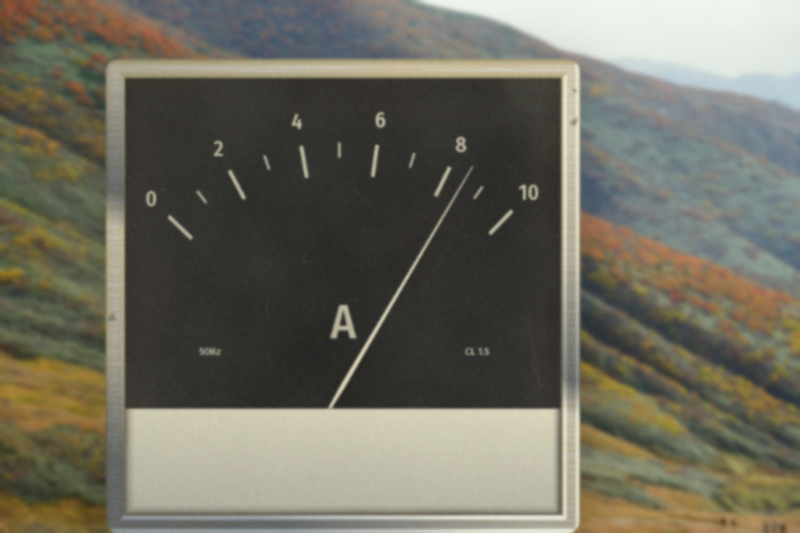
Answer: A 8.5
